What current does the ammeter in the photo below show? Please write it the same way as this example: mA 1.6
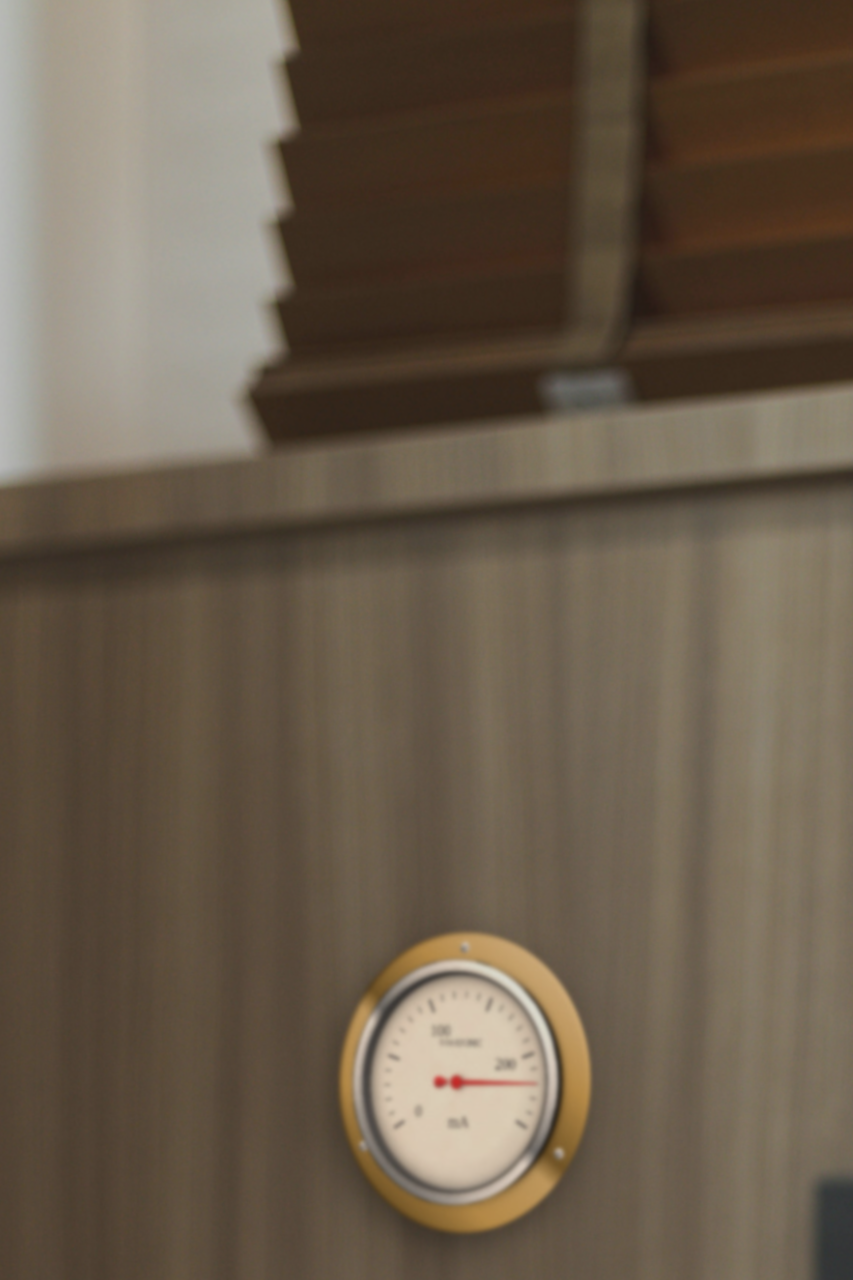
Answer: mA 220
